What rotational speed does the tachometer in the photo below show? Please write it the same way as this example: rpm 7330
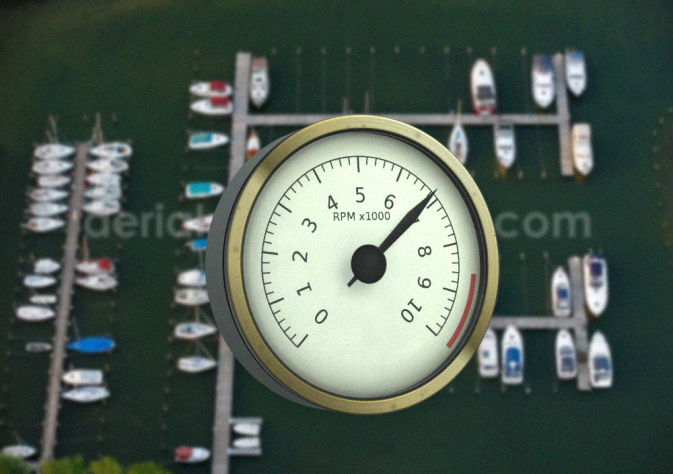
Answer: rpm 6800
